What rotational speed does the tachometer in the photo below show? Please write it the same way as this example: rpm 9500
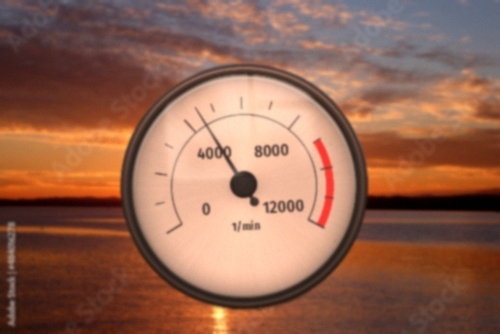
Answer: rpm 4500
